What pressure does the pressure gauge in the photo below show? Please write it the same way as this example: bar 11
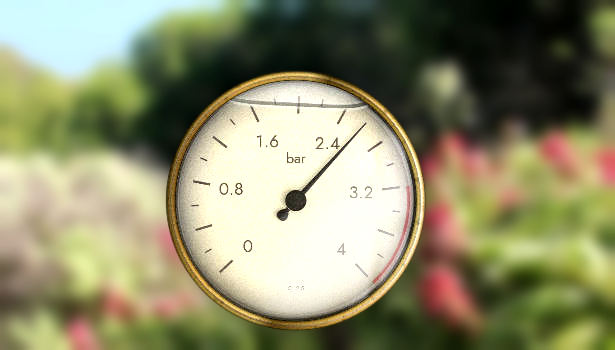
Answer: bar 2.6
